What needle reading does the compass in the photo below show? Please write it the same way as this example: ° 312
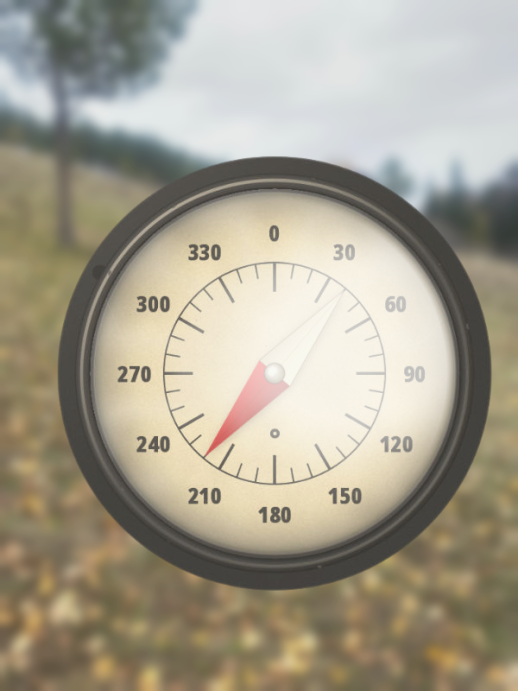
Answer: ° 220
